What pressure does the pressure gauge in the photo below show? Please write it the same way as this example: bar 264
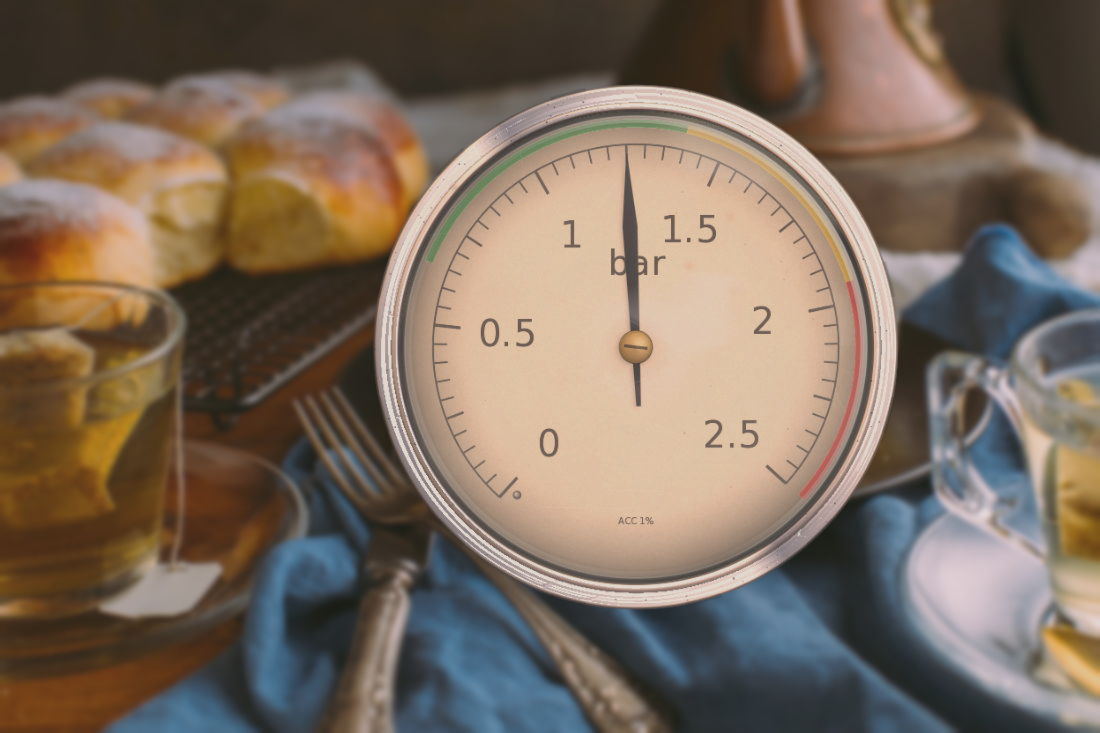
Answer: bar 1.25
